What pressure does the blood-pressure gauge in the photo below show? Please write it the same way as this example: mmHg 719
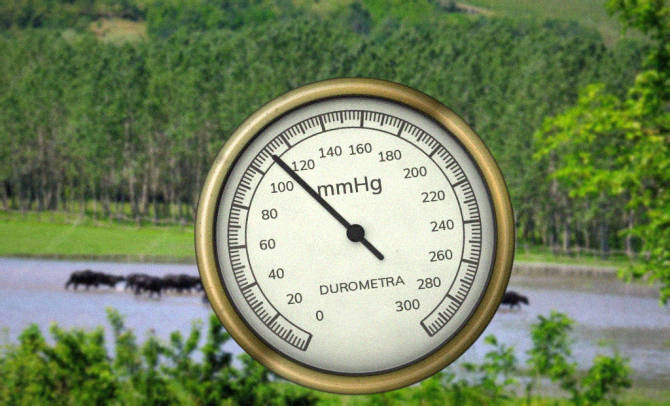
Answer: mmHg 110
